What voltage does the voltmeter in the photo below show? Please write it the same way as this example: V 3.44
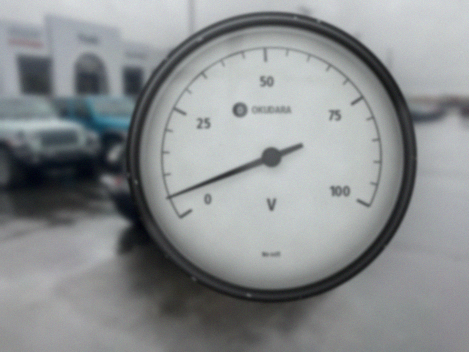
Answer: V 5
